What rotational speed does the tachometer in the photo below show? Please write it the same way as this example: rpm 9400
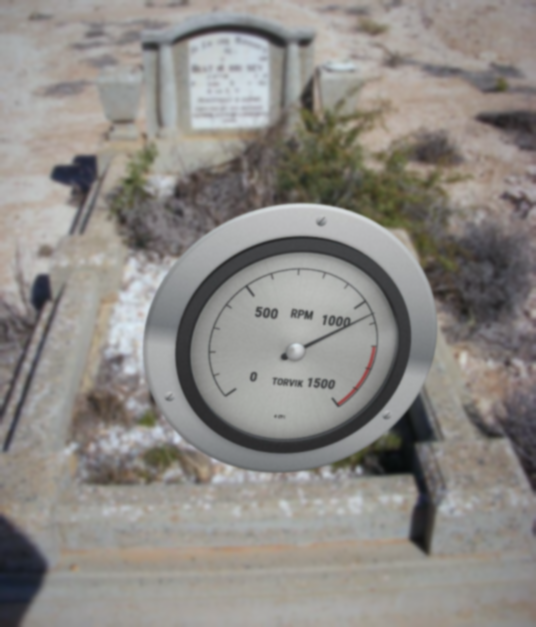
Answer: rpm 1050
